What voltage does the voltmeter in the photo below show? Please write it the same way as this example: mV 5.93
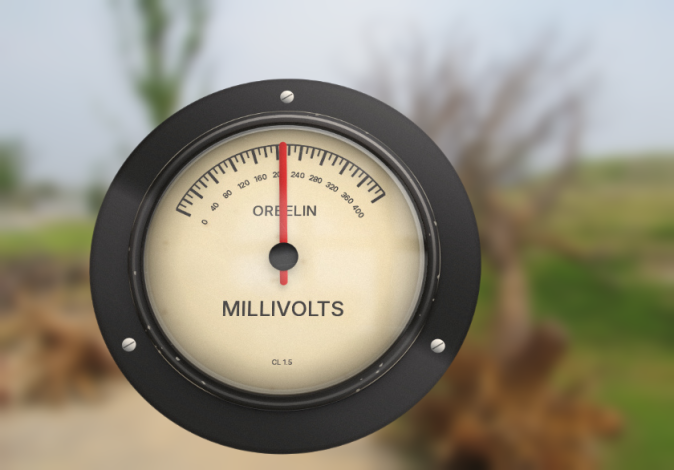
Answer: mV 210
